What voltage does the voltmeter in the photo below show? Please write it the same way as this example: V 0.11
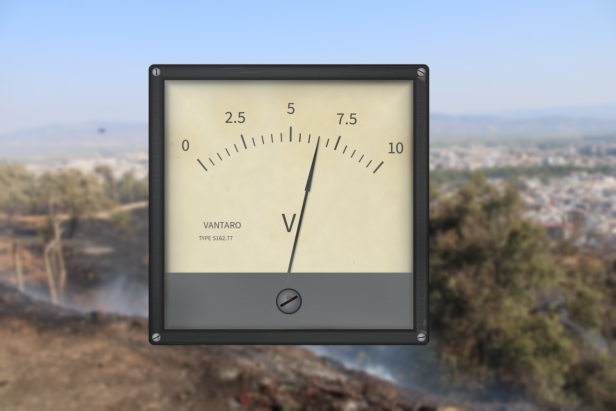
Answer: V 6.5
